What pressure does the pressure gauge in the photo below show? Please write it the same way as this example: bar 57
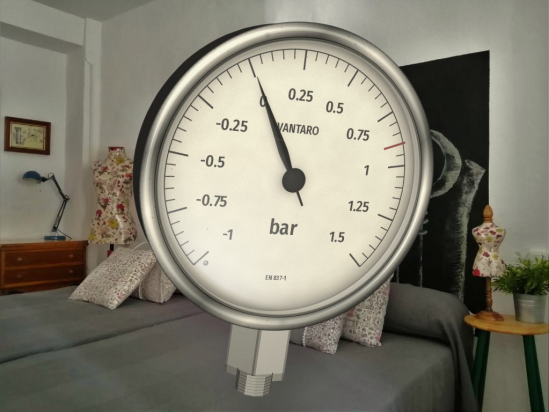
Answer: bar 0
